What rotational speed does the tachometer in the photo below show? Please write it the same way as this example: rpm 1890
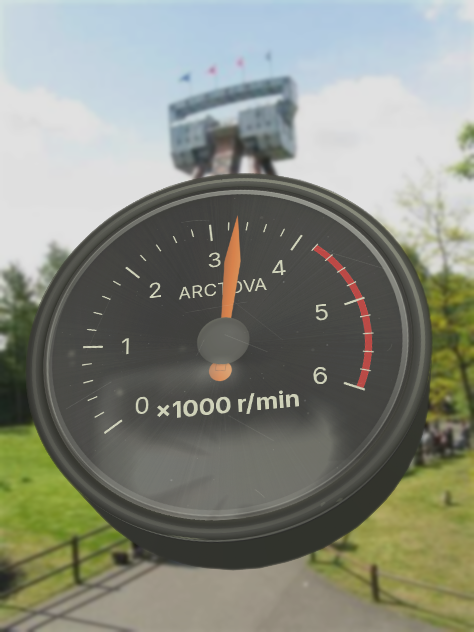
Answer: rpm 3300
